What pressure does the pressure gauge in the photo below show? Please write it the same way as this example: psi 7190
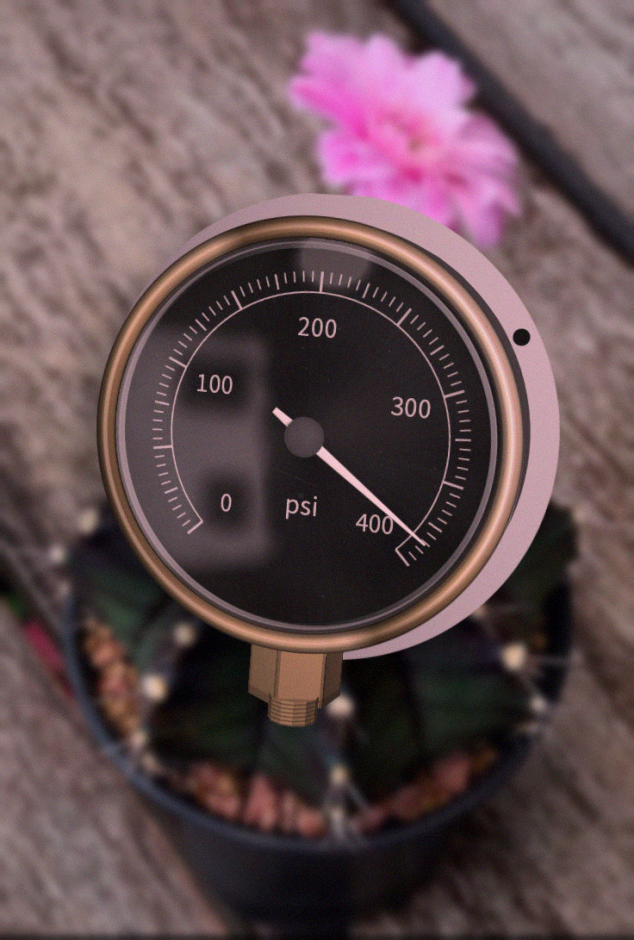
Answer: psi 385
